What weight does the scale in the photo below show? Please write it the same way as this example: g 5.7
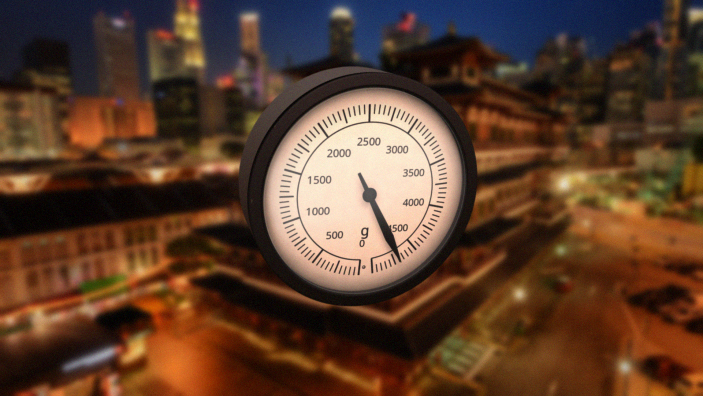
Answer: g 4700
